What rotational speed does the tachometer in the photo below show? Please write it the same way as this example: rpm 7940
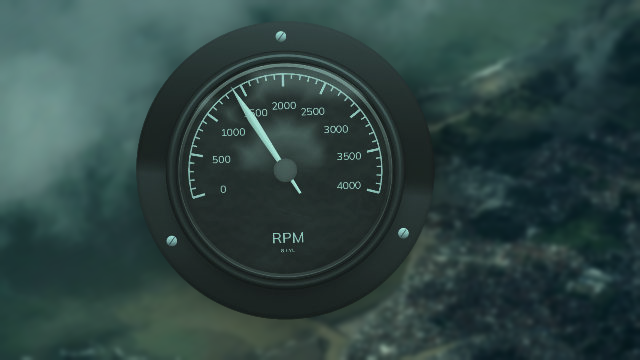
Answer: rpm 1400
